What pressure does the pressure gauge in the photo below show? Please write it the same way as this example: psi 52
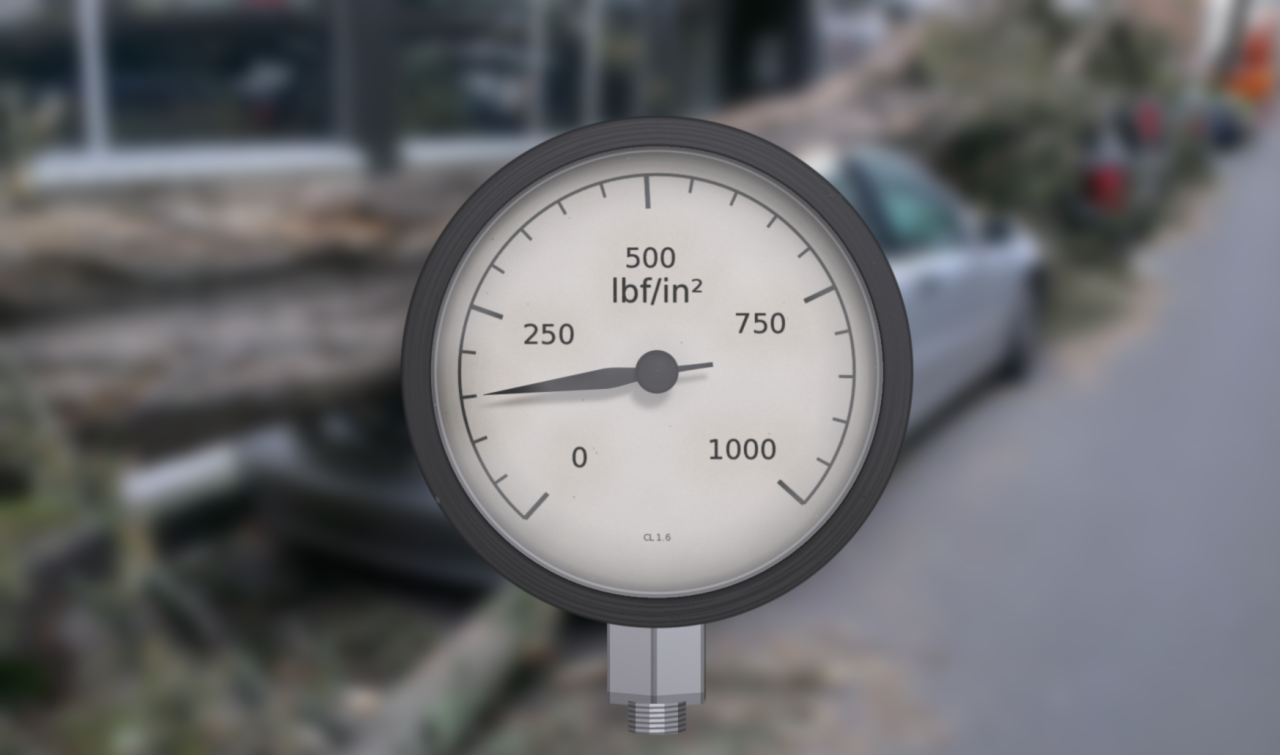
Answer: psi 150
